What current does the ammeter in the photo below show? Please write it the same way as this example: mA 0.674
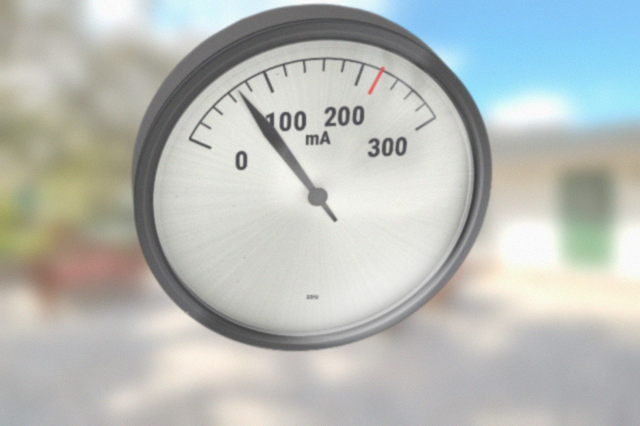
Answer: mA 70
